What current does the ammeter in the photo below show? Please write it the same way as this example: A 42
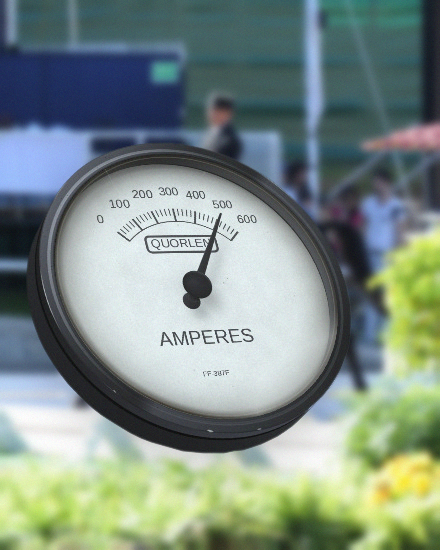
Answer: A 500
